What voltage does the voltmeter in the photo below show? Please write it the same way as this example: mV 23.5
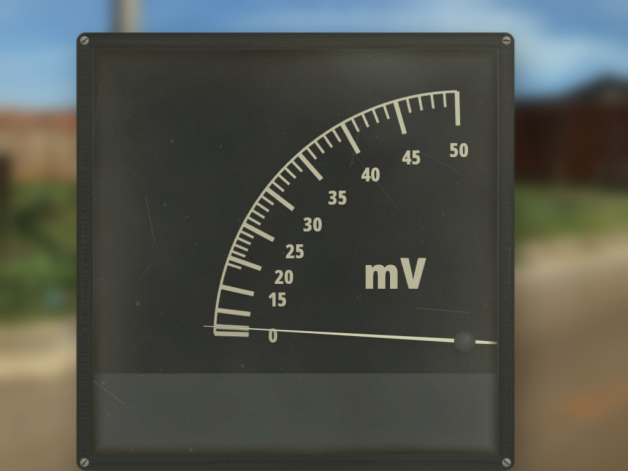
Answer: mV 5
